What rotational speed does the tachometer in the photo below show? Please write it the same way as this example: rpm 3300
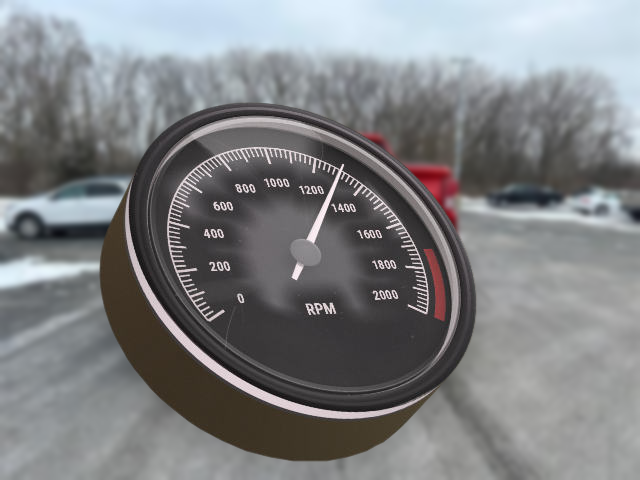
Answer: rpm 1300
